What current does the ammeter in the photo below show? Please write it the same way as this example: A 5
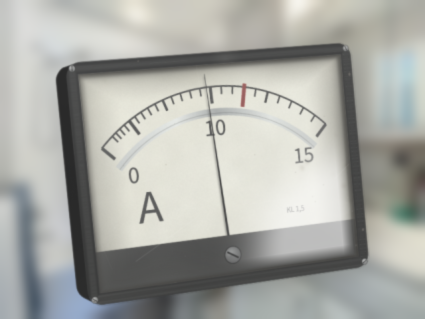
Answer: A 9.75
